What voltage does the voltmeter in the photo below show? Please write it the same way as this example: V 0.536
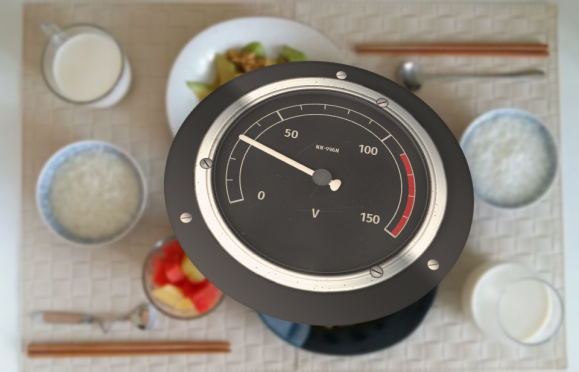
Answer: V 30
